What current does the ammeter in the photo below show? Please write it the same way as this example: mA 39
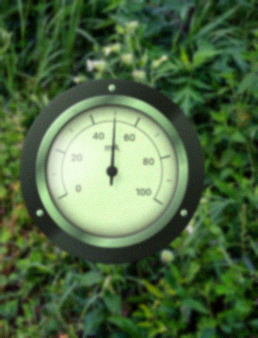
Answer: mA 50
